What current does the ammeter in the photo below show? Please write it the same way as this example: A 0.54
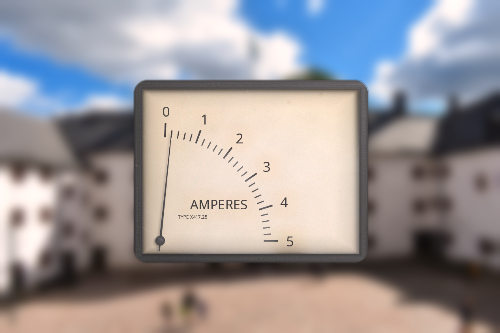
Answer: A 0.2
